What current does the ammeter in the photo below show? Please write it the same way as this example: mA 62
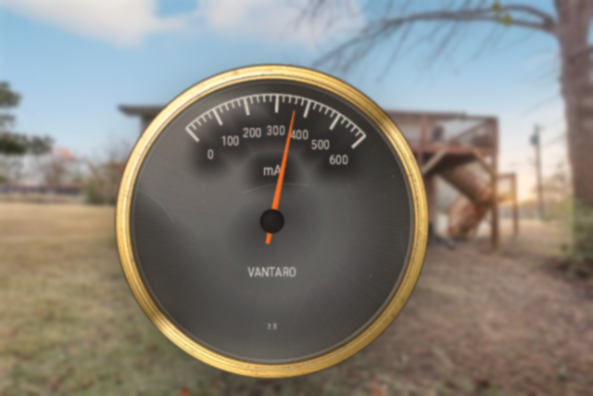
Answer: mA 360
